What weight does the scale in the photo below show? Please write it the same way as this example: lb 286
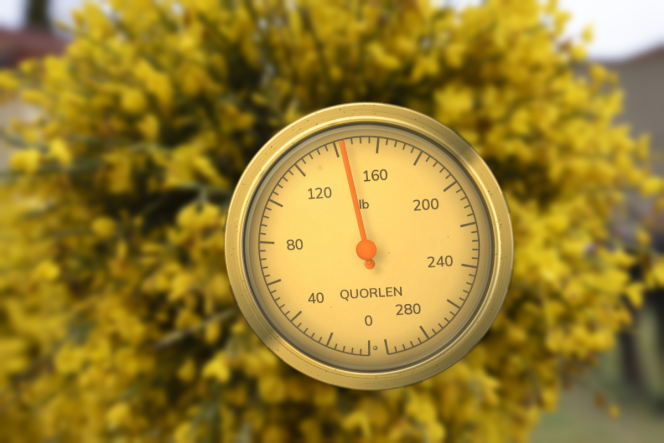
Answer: lb 144
